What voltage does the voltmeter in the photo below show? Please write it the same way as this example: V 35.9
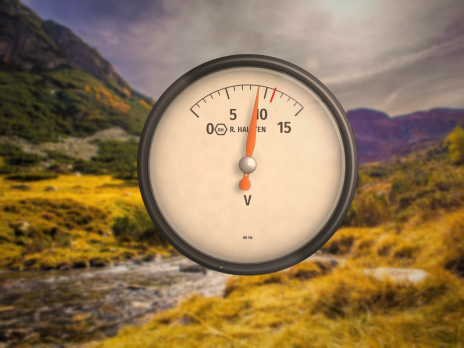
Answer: V 9
